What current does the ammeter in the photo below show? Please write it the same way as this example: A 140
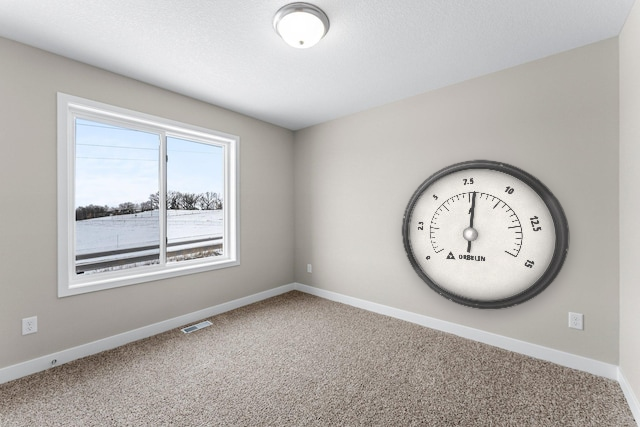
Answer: A 8
